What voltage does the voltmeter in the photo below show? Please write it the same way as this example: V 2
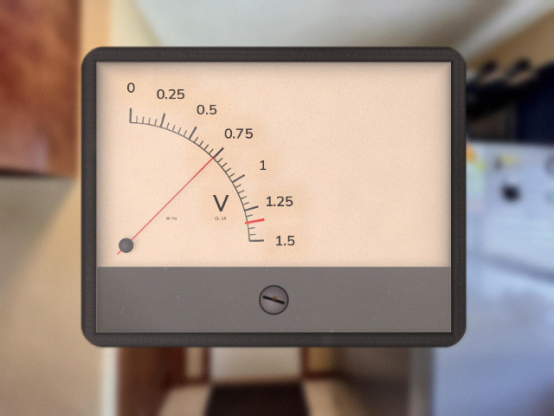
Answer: V 0.75
